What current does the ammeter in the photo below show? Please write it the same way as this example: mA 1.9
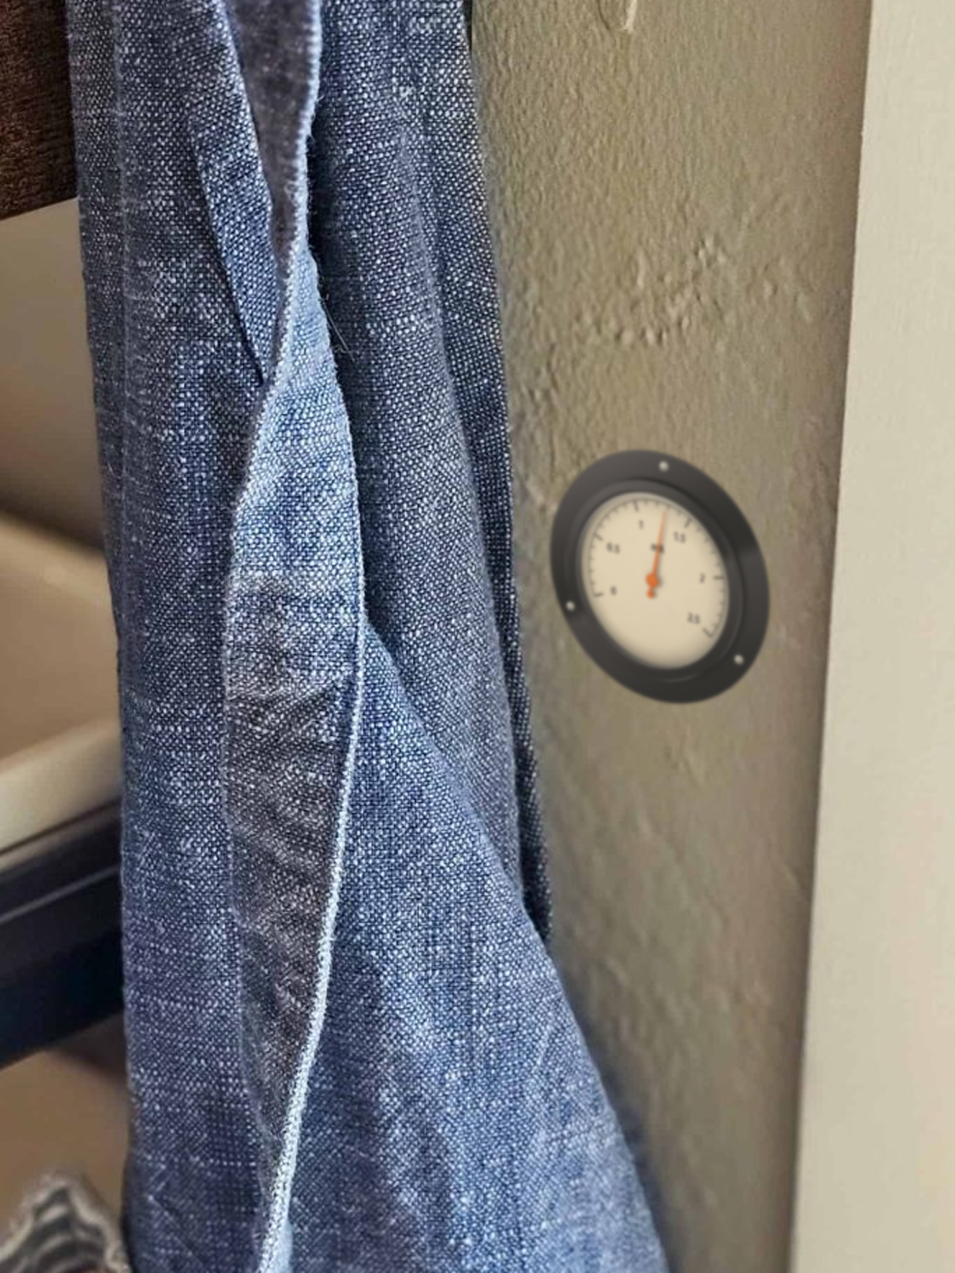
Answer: mA 1.3
